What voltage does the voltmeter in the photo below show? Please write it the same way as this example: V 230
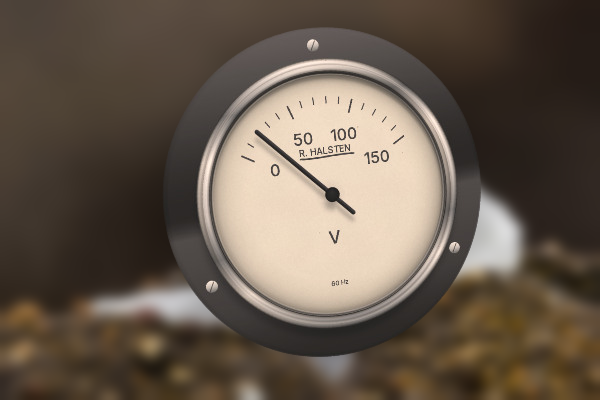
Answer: V 20
